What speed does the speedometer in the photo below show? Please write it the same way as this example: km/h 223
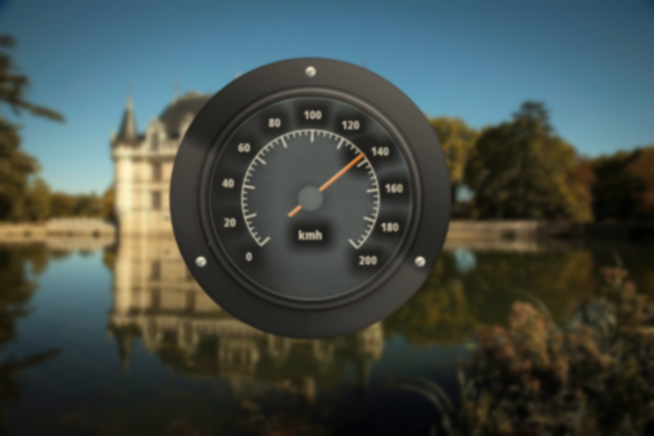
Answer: km/h 136
